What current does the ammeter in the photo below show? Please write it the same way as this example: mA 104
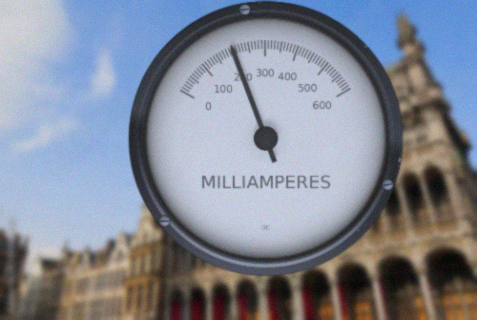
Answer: mA 200
